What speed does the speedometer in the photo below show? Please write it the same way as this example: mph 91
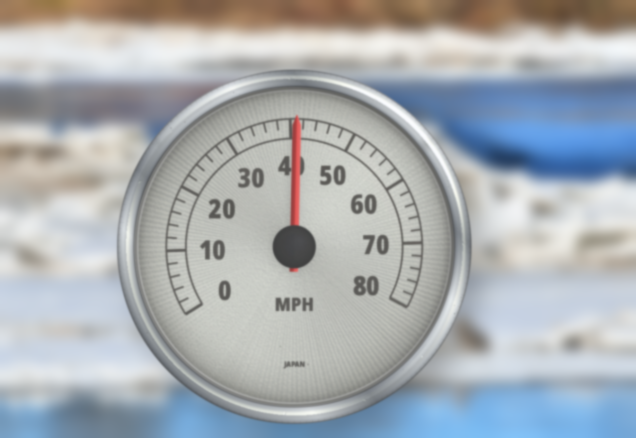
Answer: mph 41
